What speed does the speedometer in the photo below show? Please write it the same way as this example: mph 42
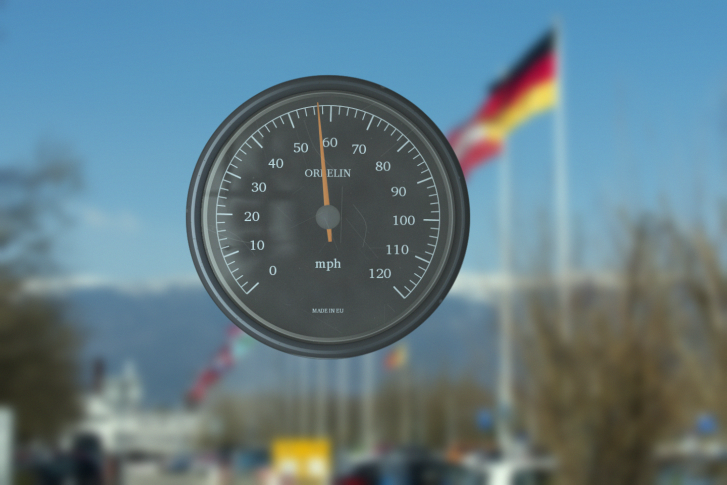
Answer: mph 57
